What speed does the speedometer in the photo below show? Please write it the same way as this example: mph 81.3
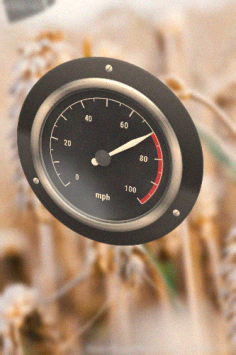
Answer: mph 70
